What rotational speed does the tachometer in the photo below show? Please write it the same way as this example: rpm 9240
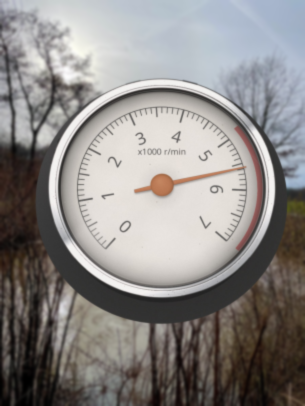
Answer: rpm 5600
